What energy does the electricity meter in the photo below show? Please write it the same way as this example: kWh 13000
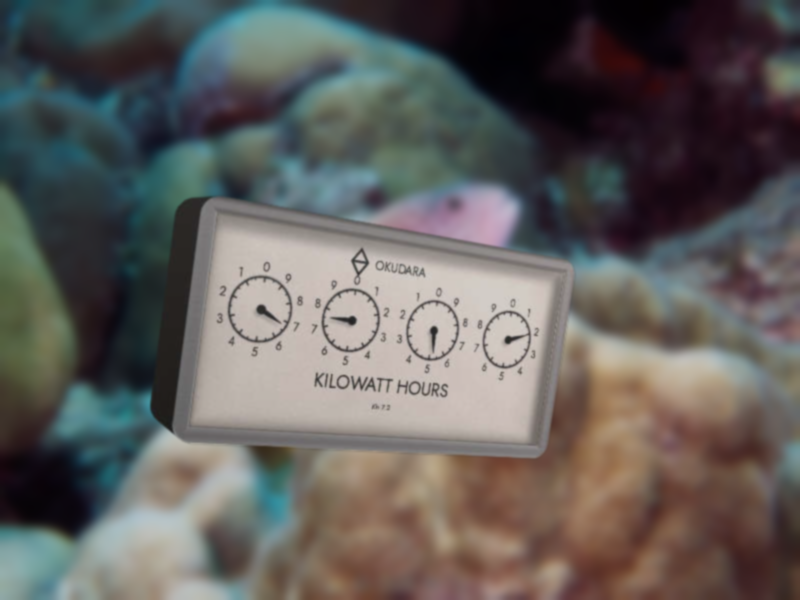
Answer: kWh 6752
